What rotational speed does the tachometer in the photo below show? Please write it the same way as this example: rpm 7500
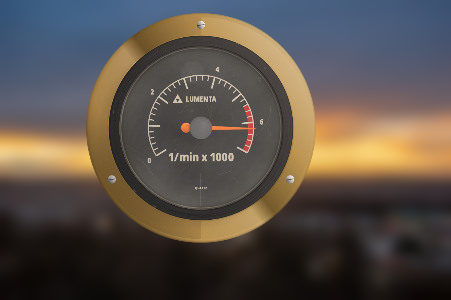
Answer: rpm 6200
